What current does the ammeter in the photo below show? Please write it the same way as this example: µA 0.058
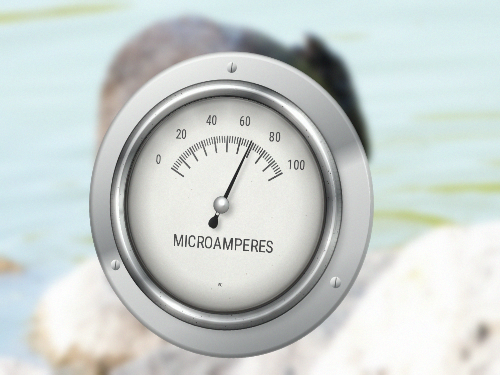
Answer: µA 70
